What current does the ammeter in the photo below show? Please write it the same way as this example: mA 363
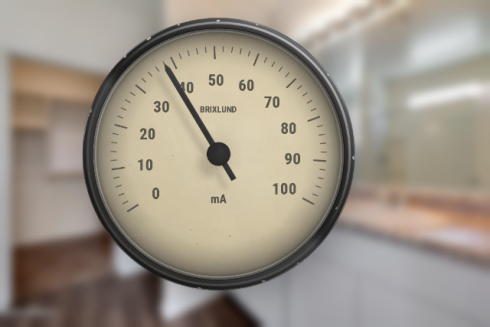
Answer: mA 38
